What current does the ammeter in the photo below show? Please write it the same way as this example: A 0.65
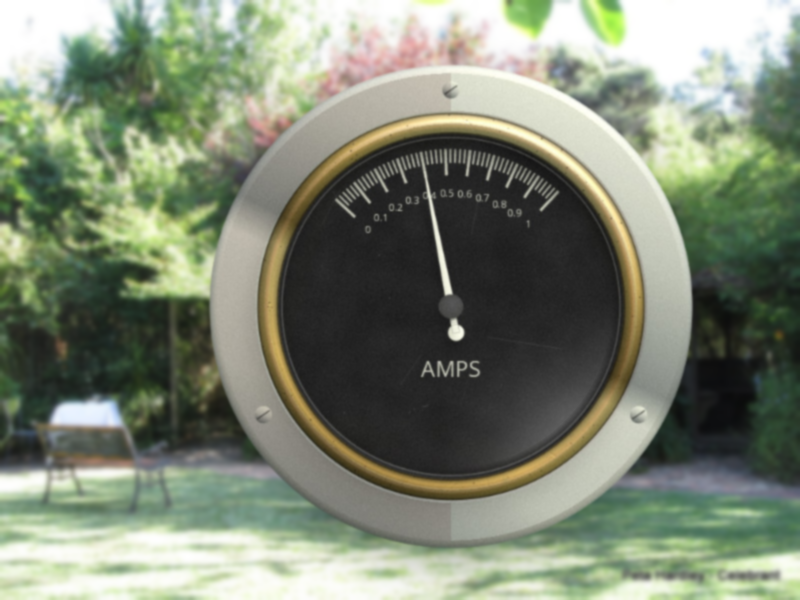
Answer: A 0.4
